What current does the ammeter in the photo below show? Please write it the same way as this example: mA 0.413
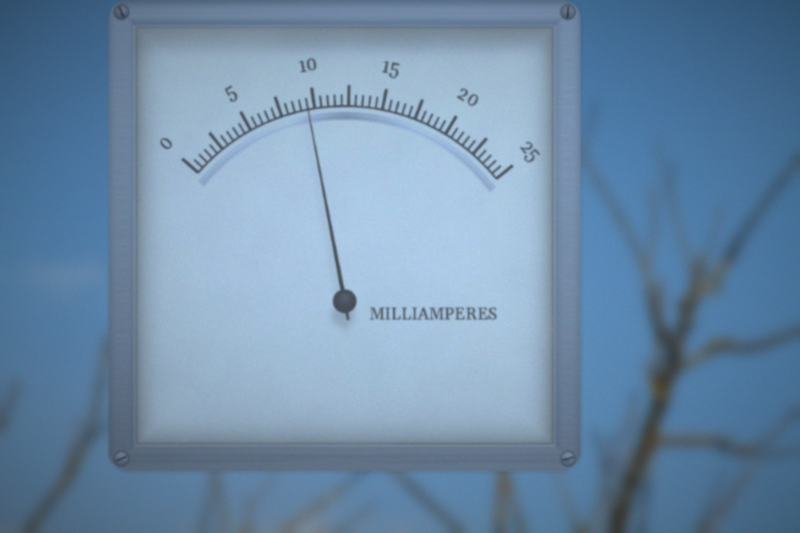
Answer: mA 9.5
